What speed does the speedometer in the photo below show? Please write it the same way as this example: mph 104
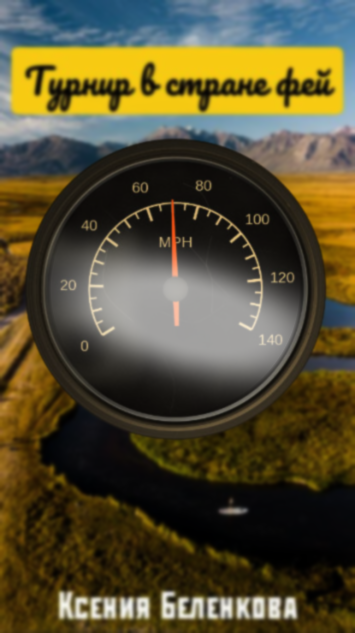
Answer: mph 70
